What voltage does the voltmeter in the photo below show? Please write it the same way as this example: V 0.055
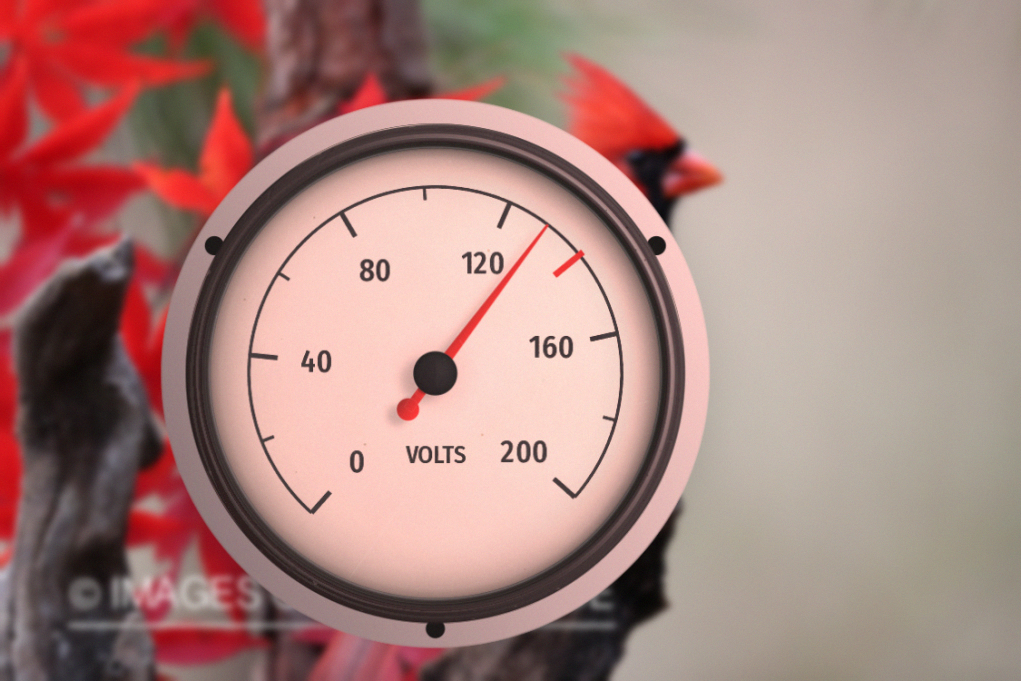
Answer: V 130
